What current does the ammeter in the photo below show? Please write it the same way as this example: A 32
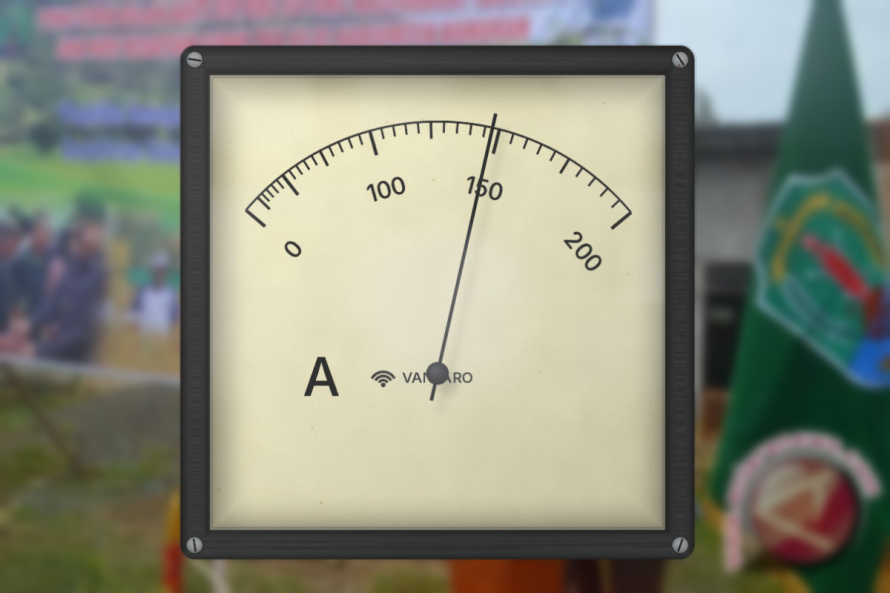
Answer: A 147.5
